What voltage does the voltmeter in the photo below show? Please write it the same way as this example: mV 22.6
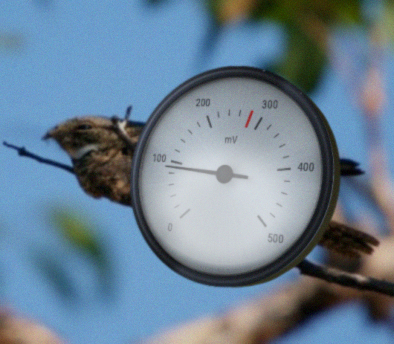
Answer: mV 90
